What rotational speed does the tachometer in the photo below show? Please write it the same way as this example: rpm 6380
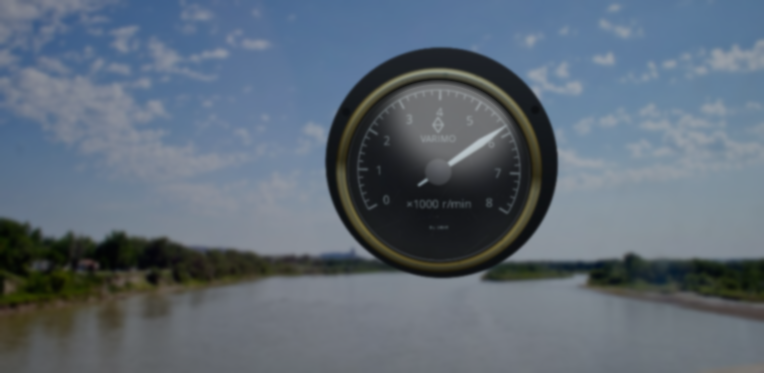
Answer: rpm 5800
